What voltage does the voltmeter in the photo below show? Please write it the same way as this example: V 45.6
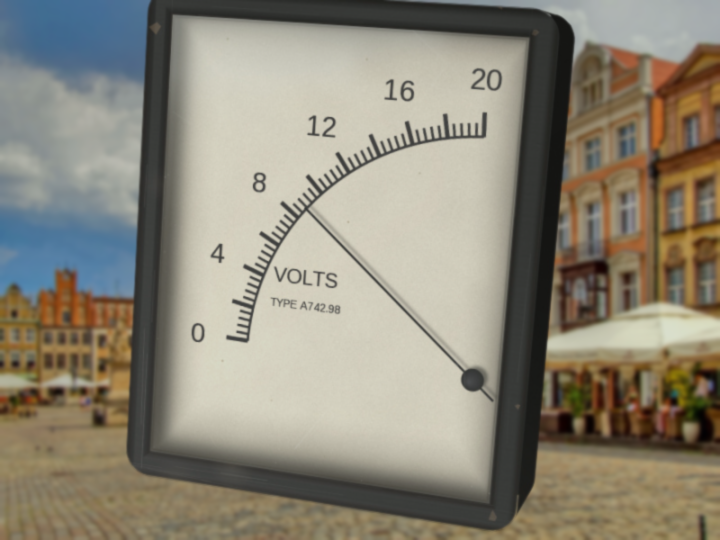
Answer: V 8.8
